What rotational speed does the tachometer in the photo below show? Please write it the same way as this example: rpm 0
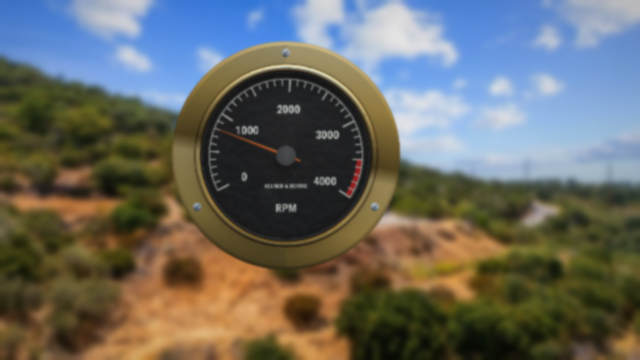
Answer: rpm 800
